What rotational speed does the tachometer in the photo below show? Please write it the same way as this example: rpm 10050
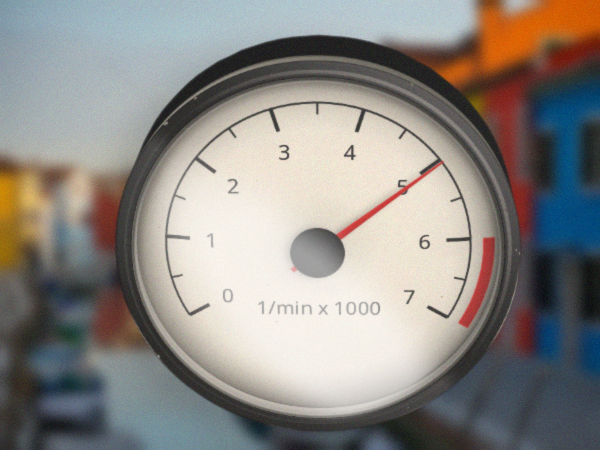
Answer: rpm 5000
